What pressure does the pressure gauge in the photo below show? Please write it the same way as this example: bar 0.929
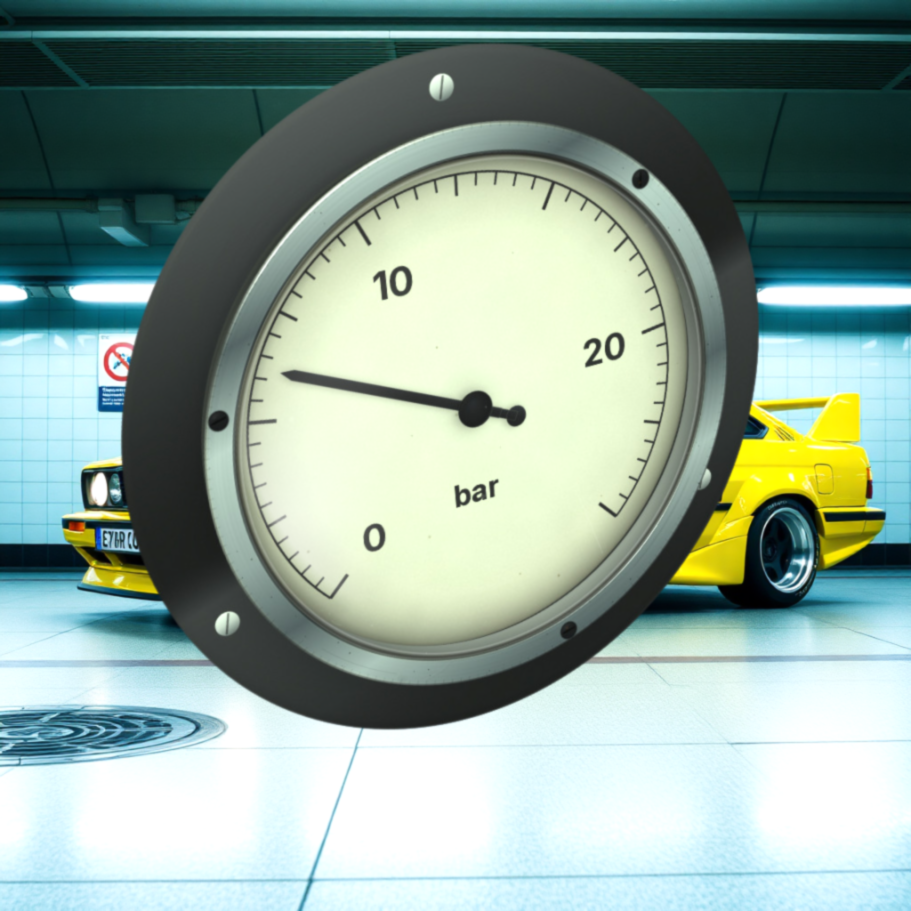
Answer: bar 6.25
